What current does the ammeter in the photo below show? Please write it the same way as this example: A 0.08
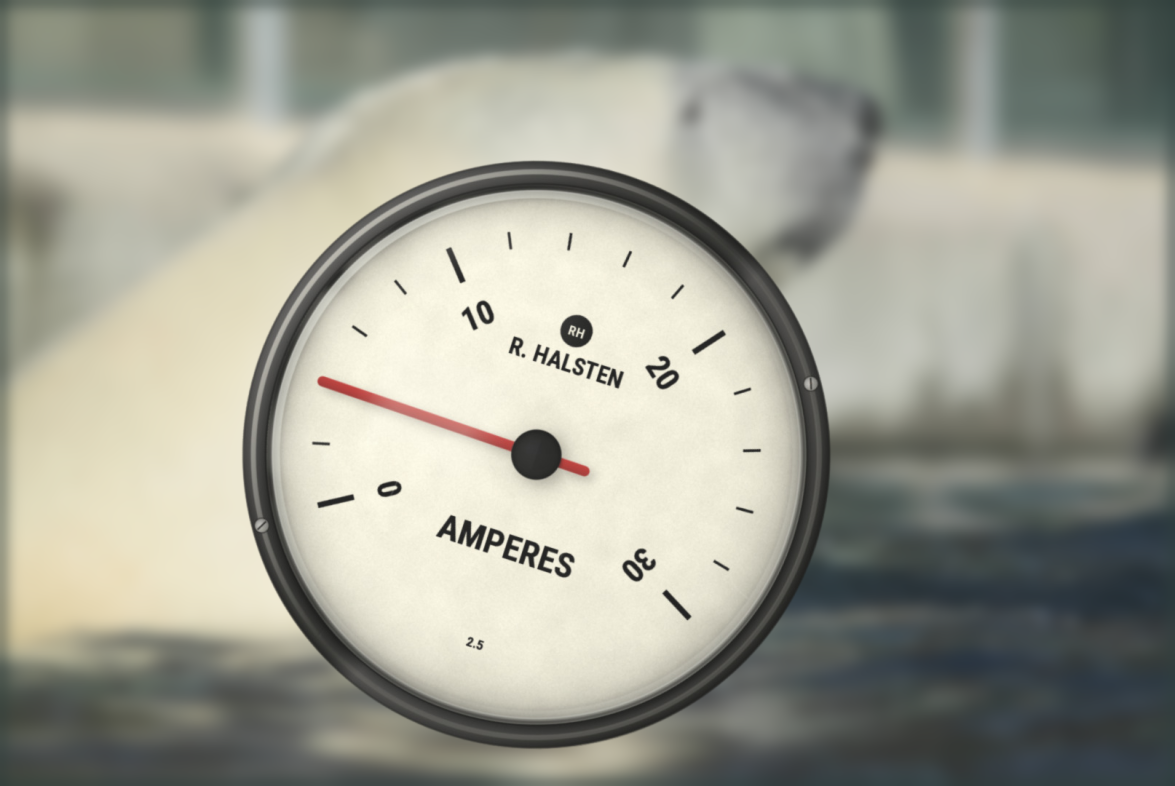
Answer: A 4
